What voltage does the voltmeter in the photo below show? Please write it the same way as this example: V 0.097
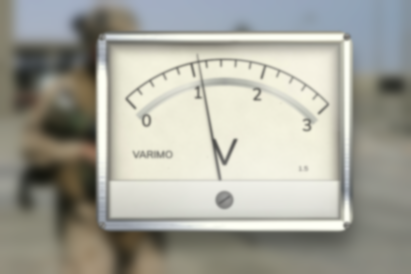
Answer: V 1.1
